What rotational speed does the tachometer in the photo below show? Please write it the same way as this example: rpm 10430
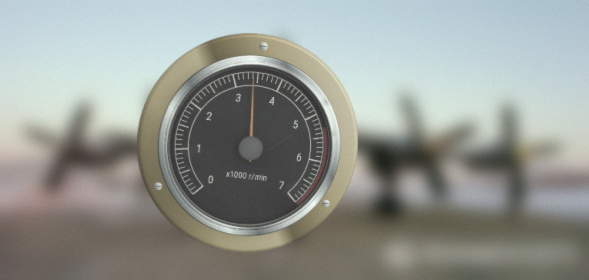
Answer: rpm 3400
